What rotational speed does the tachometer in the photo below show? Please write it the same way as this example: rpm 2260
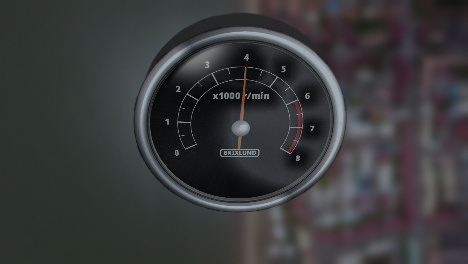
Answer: rpm 4000
